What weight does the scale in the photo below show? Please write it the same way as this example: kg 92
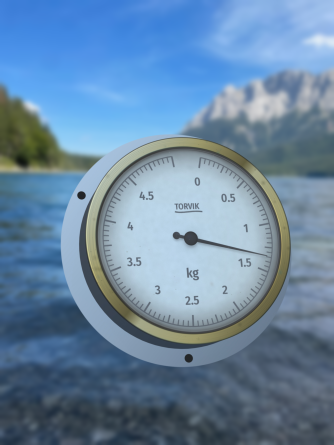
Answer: kg 1.35
